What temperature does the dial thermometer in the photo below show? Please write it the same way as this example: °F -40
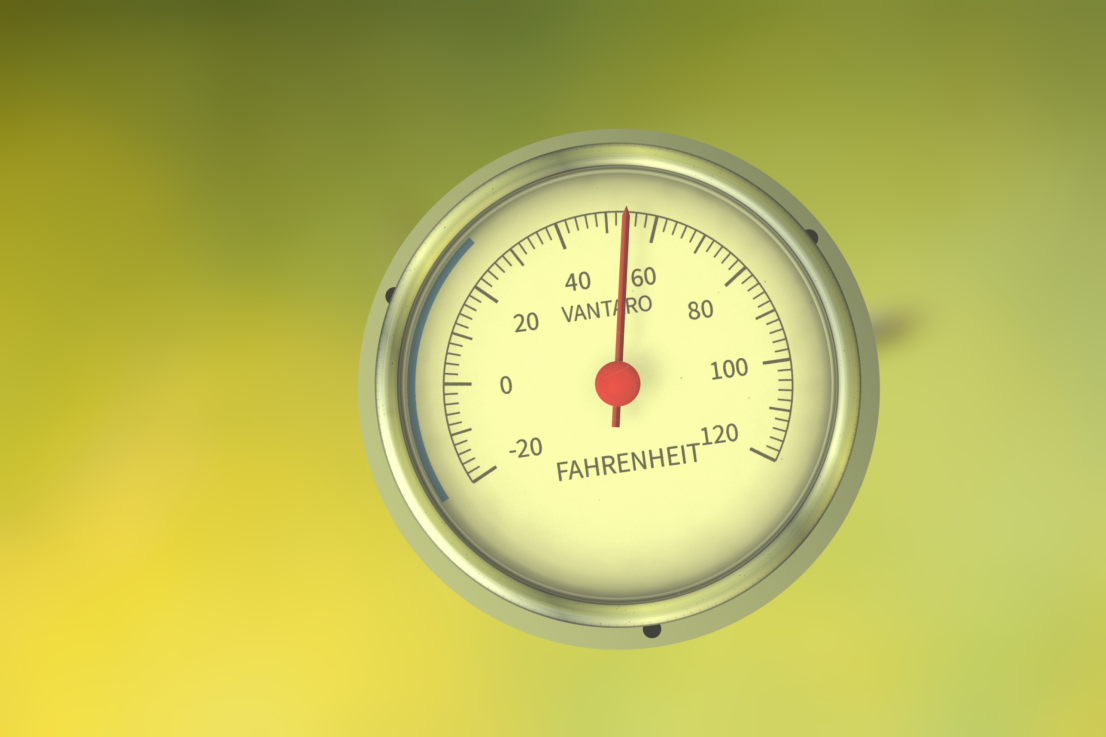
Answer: °F 54
